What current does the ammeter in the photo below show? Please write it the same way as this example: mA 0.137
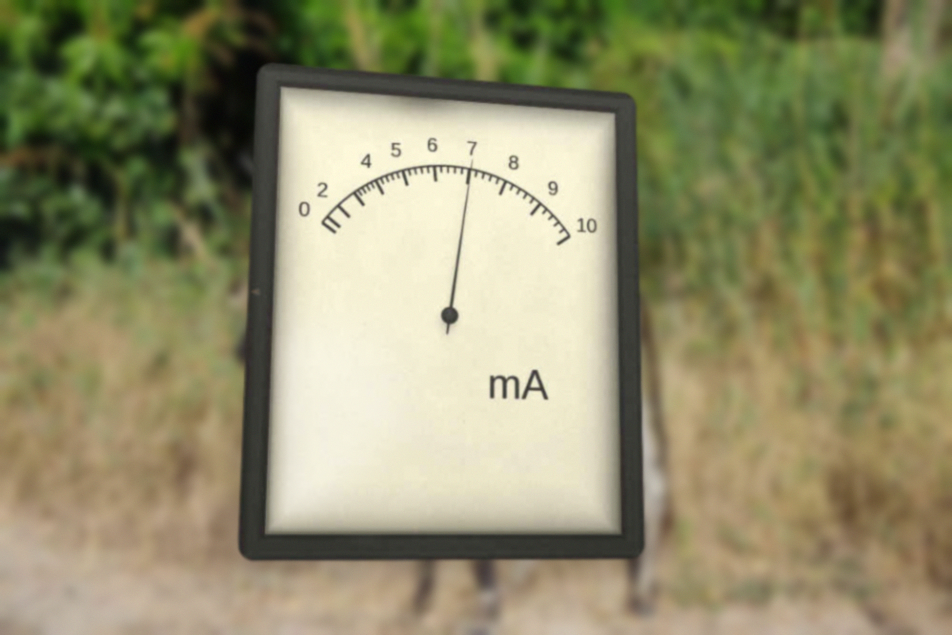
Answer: mA 7
